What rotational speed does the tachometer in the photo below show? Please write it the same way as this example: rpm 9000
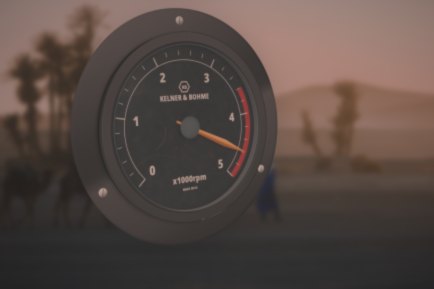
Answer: rpm 4600
